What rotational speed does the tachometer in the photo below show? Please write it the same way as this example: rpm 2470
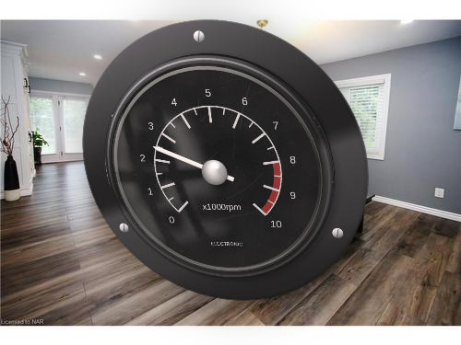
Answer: rpm 2500
